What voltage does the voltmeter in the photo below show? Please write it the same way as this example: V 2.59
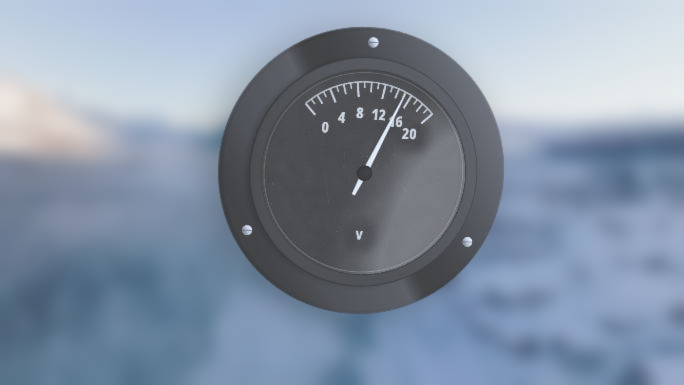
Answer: V 15
